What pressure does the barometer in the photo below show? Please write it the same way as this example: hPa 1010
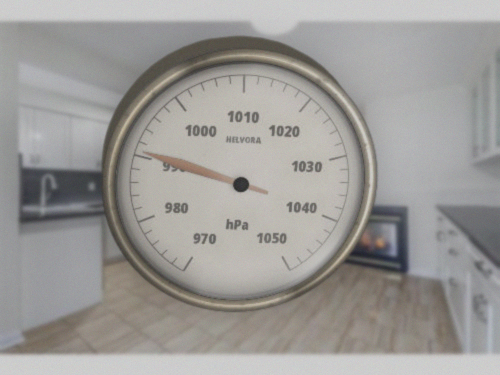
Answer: hPa 991
